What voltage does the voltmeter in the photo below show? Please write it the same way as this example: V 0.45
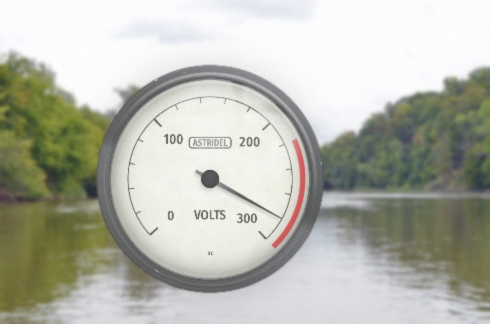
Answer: V 280
